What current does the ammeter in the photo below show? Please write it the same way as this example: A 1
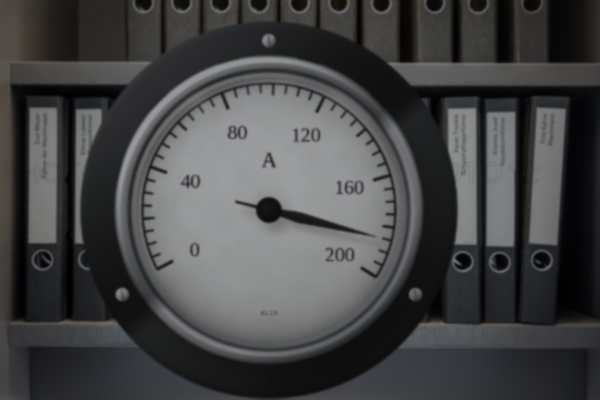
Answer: A 185
